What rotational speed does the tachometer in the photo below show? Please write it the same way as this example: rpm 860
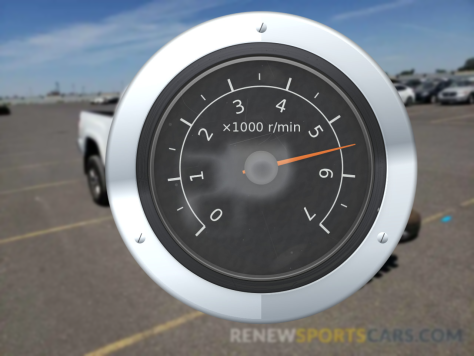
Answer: rpm 5500
